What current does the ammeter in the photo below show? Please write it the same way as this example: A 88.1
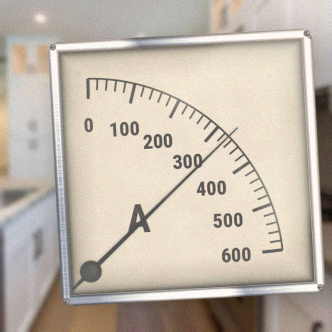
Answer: A 330
